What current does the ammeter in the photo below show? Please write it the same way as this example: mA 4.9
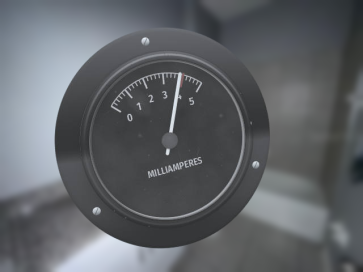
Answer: mA 3.8
